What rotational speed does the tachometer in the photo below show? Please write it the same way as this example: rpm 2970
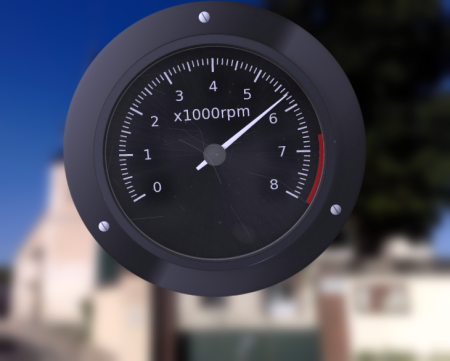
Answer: rpm 5700
